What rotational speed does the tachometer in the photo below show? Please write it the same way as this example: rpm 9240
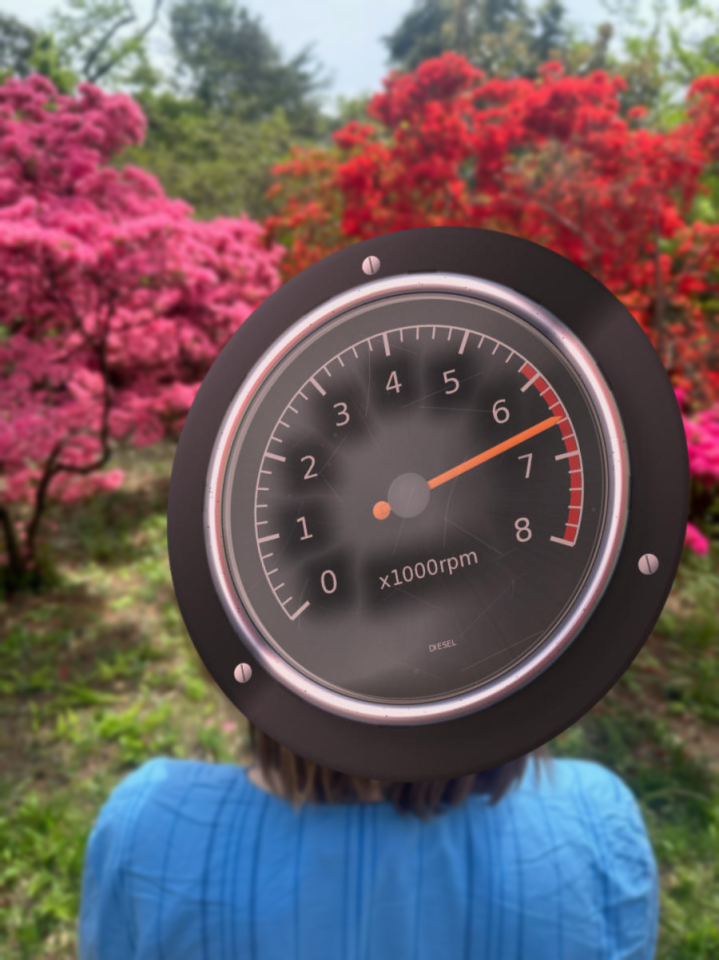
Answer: rpm 6600
